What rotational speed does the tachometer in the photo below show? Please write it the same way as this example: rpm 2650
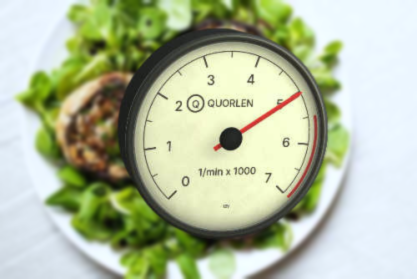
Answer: rpm 5000
